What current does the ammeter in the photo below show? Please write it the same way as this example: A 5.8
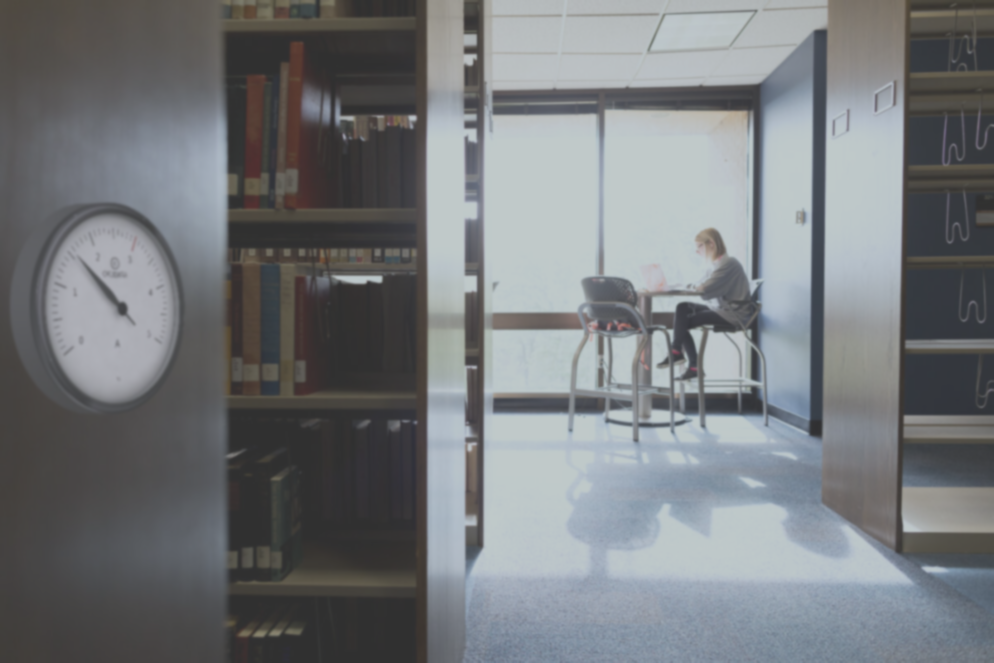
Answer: A 1.5
